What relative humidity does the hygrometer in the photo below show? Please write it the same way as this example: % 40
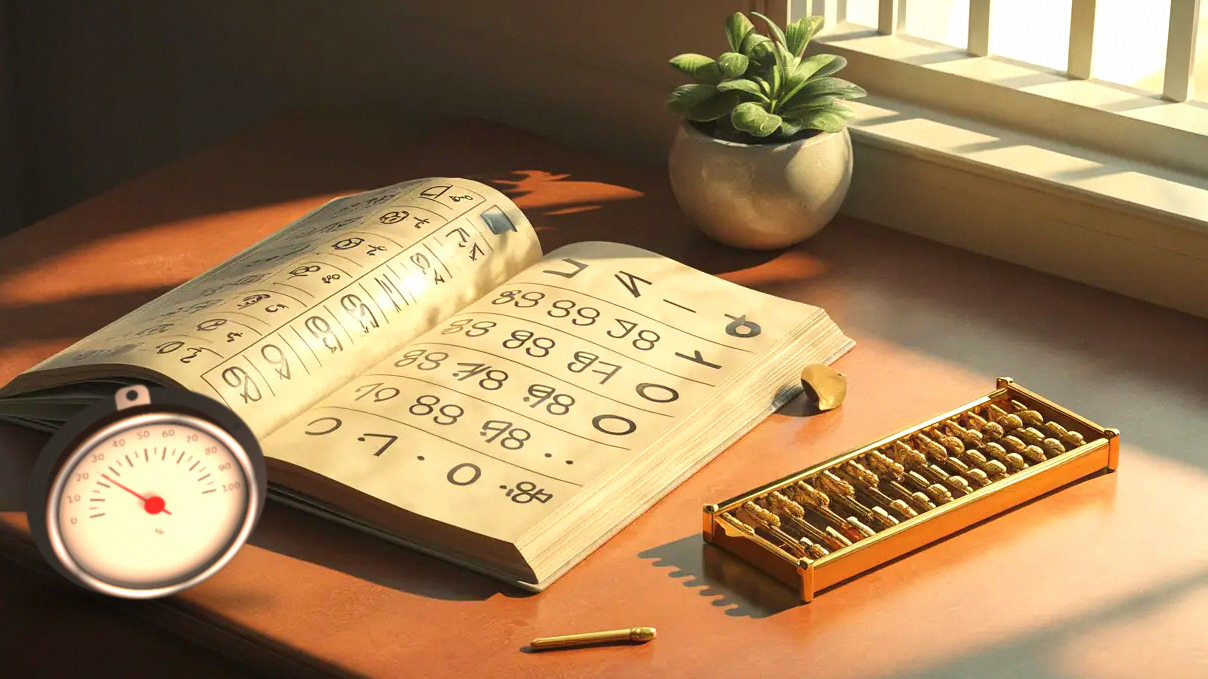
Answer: % 25
